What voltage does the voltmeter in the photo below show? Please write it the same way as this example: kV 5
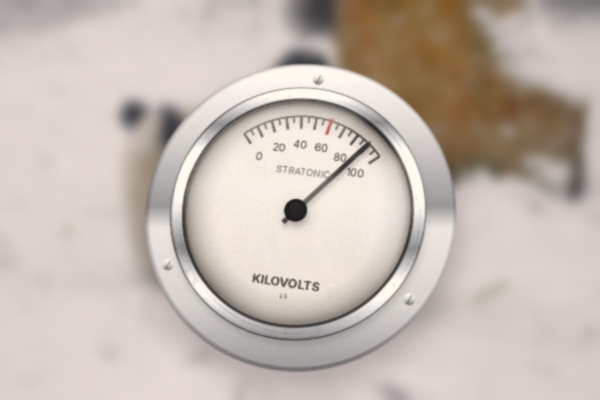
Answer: kV 90
